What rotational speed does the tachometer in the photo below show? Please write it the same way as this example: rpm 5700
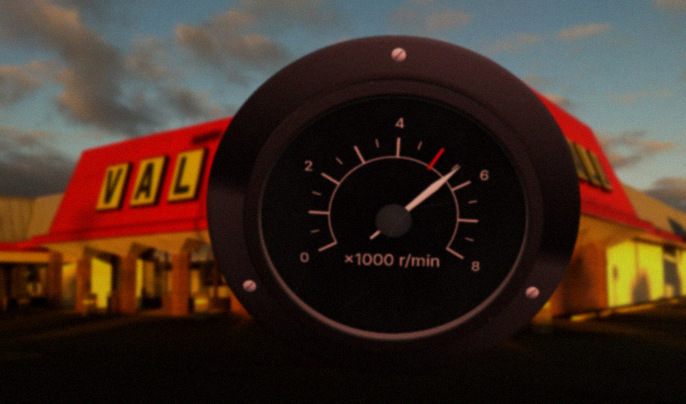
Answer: rpm 5500
